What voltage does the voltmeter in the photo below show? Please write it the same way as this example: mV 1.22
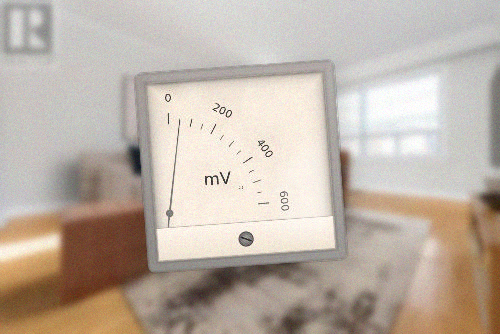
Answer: mV 50
